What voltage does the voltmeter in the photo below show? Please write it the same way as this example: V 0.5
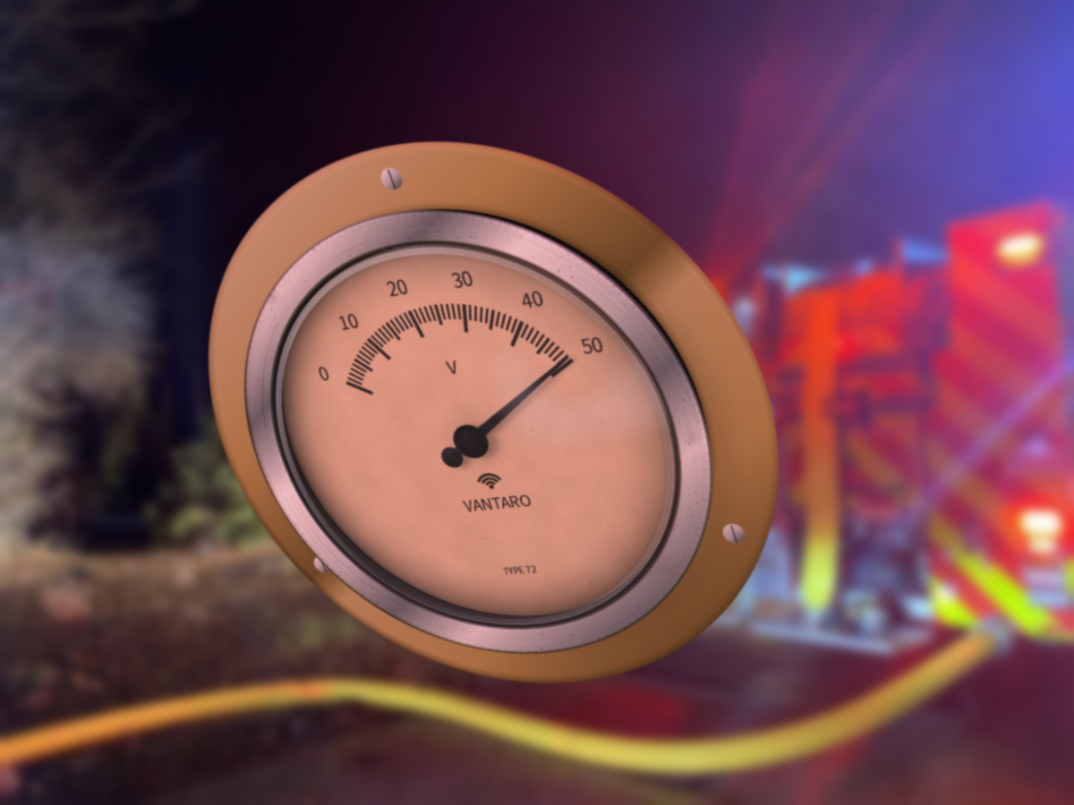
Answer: V 49
